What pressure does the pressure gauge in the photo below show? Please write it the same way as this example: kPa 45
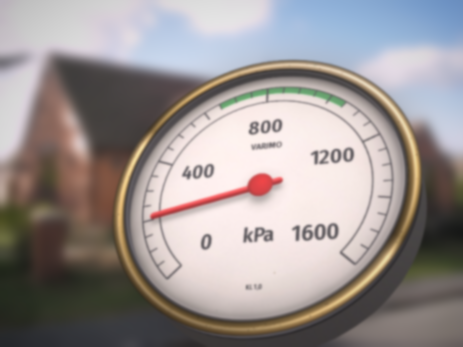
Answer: kPa 200
